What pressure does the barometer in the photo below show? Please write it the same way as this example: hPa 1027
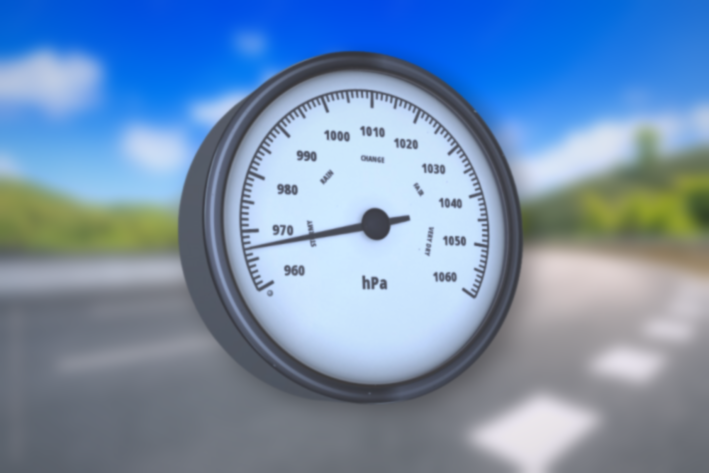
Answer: hPa 967
